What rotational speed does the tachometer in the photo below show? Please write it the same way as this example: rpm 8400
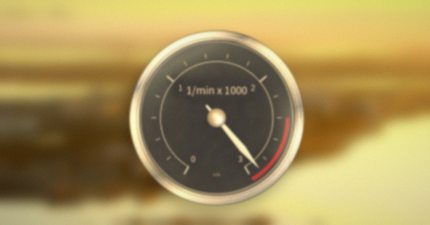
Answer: rpm 2900
